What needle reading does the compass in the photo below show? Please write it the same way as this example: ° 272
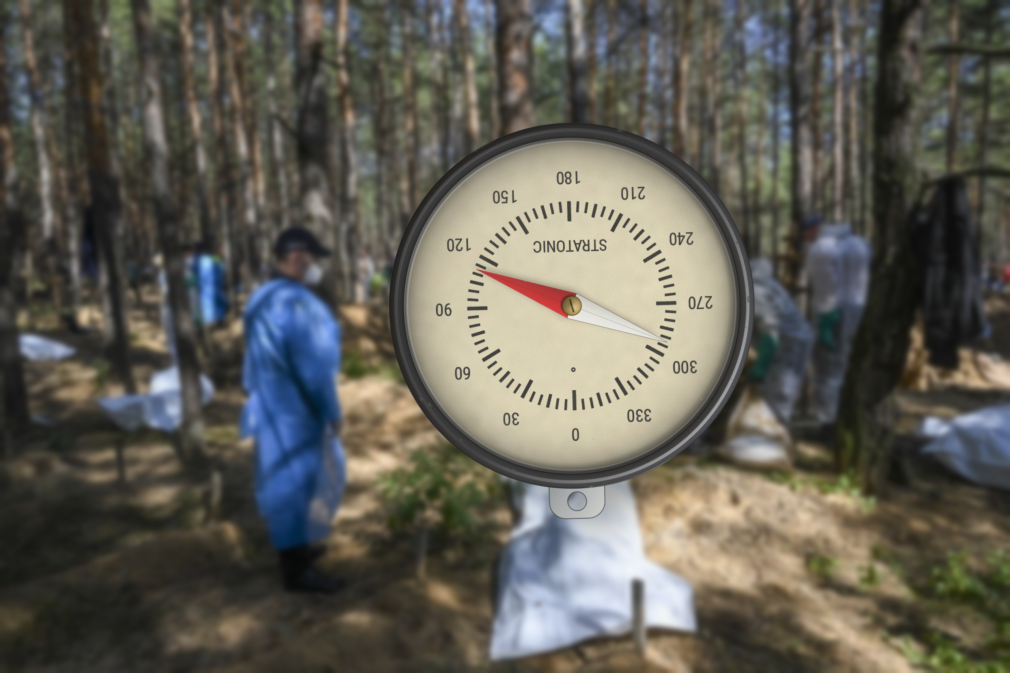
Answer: ° 112.5
